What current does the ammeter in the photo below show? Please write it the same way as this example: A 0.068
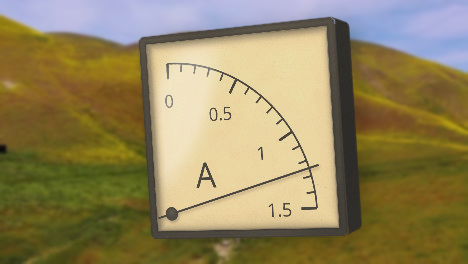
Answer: A 1.25
